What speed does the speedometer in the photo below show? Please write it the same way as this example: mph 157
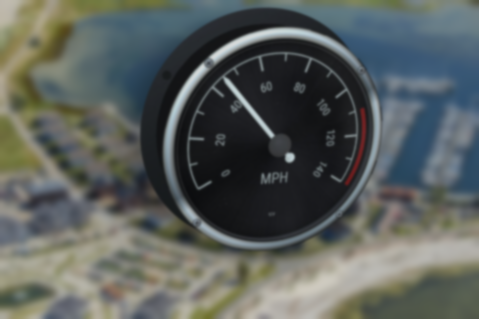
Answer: mph 45
